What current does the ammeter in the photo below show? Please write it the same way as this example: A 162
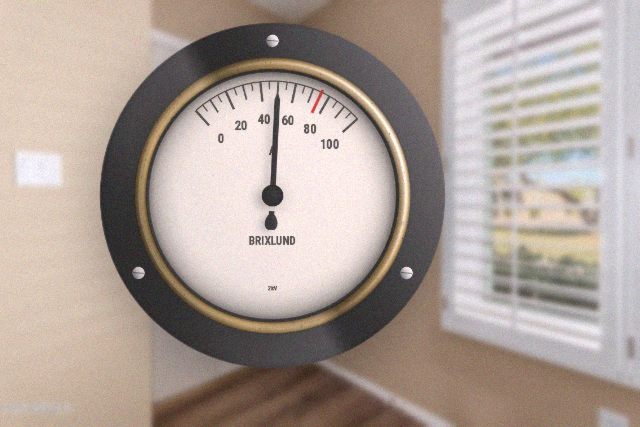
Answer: A 50
